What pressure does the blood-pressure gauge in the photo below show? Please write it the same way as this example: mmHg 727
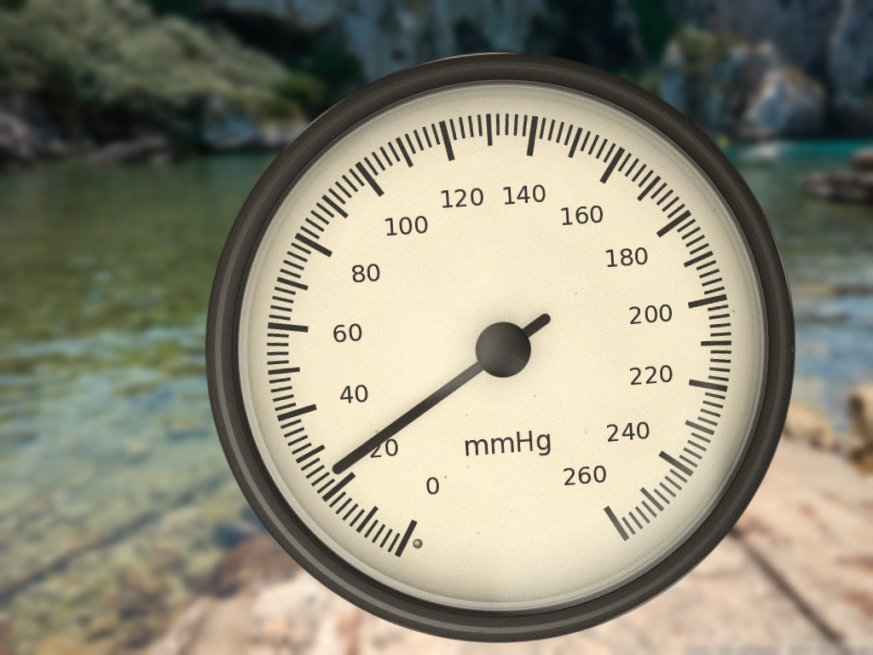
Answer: mmHg 24
